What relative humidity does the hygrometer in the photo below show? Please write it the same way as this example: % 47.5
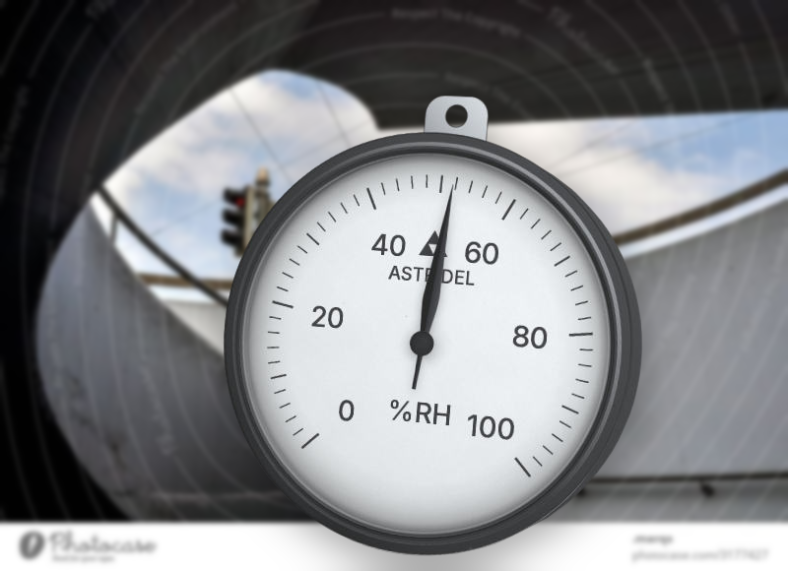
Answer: % 52
